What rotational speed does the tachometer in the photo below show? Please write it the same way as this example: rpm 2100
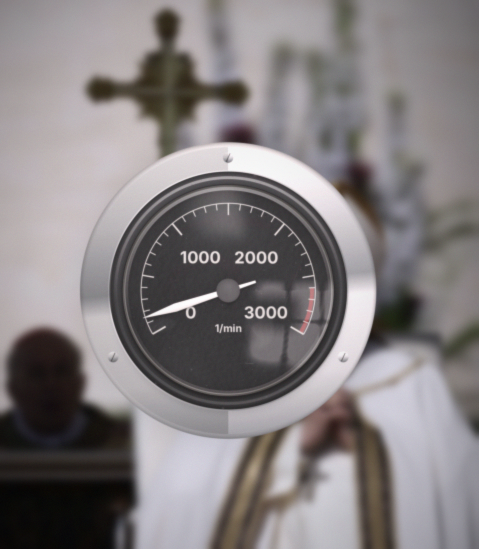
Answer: rpm 150
